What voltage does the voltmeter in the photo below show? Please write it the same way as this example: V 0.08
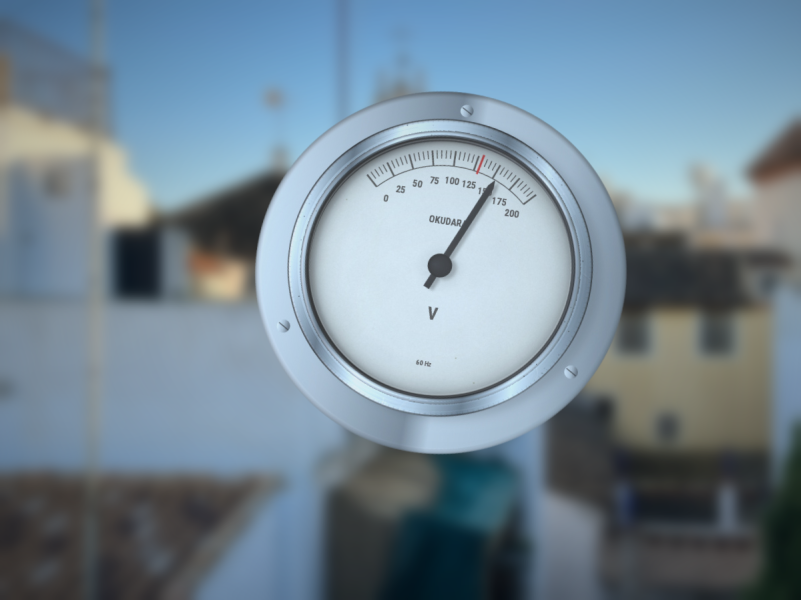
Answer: V 155
